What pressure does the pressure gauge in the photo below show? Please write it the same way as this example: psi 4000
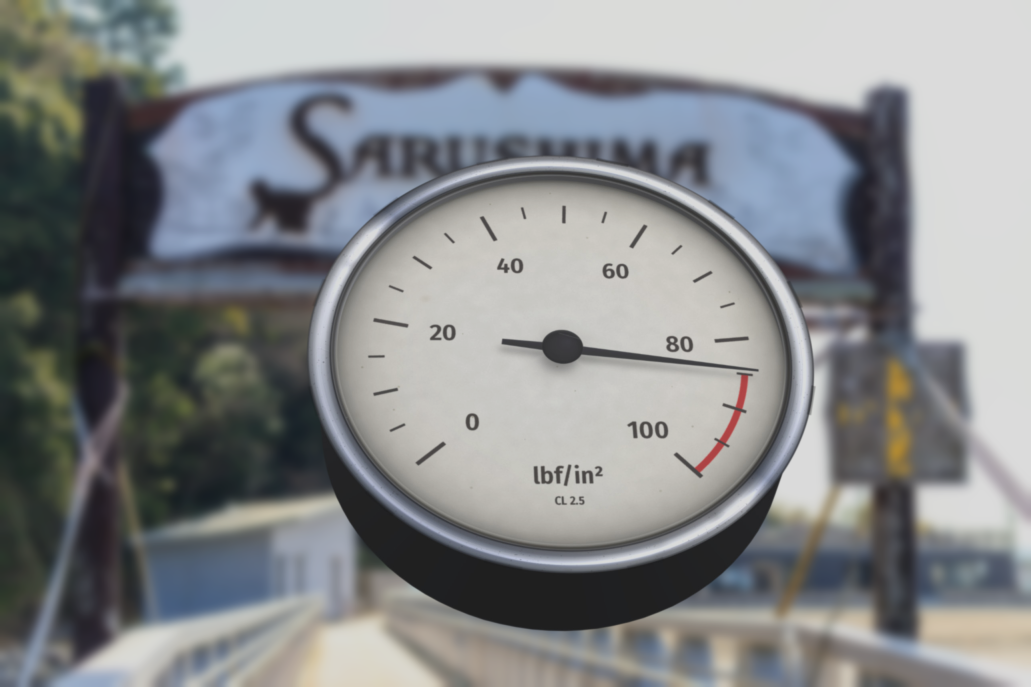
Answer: psi 85
